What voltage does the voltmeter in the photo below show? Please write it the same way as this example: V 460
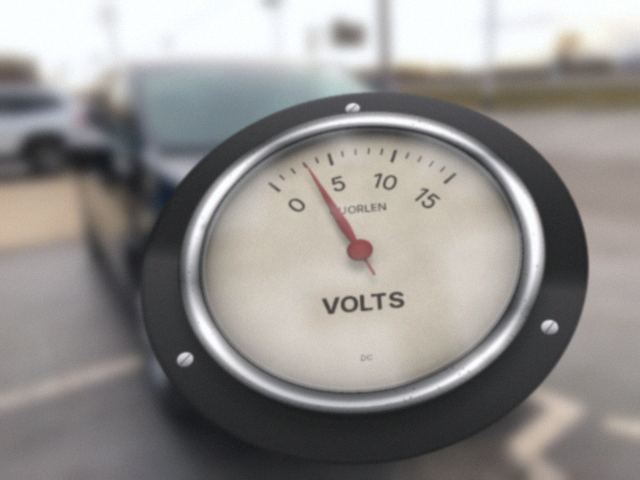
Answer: V 3
